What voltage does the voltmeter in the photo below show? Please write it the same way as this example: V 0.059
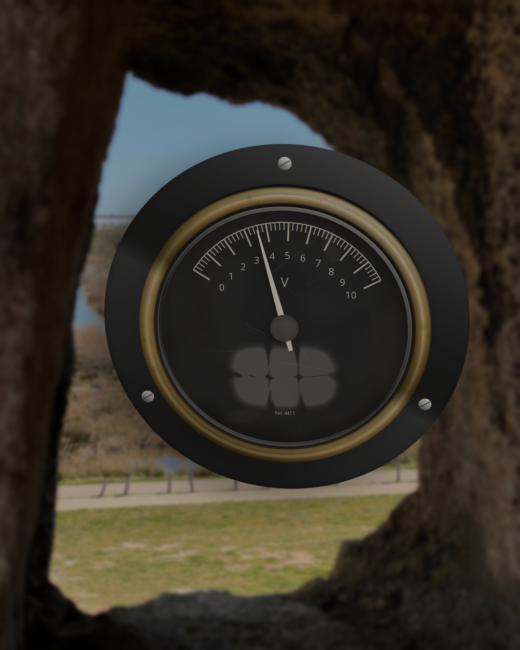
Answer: V 3.6
